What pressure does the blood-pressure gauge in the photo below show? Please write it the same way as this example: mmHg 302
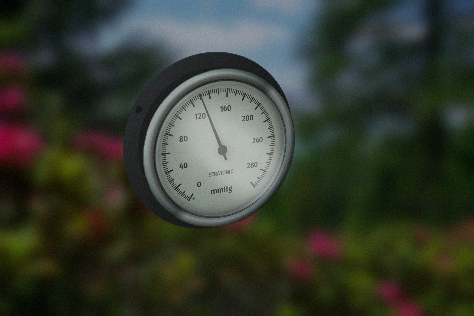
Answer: mmHg 130
